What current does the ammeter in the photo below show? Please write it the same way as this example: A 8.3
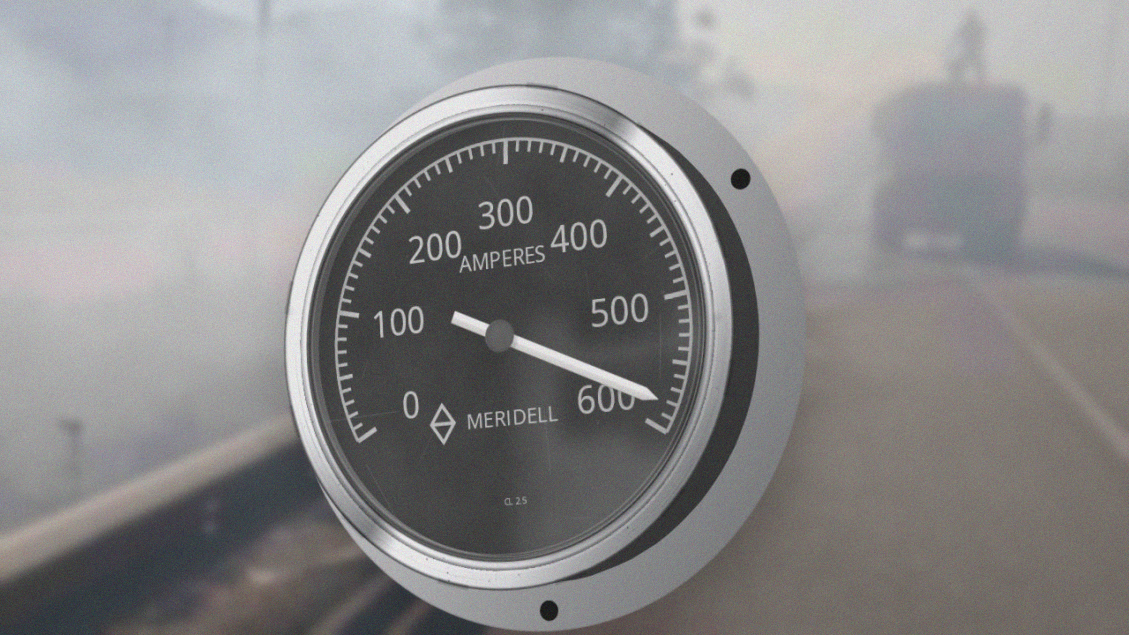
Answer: A 580
